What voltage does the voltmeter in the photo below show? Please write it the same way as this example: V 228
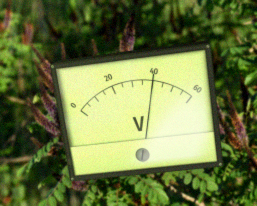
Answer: V 40
